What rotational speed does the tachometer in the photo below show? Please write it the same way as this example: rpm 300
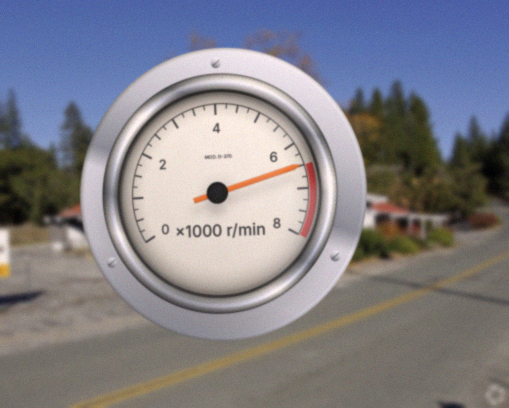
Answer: rpm 6500
